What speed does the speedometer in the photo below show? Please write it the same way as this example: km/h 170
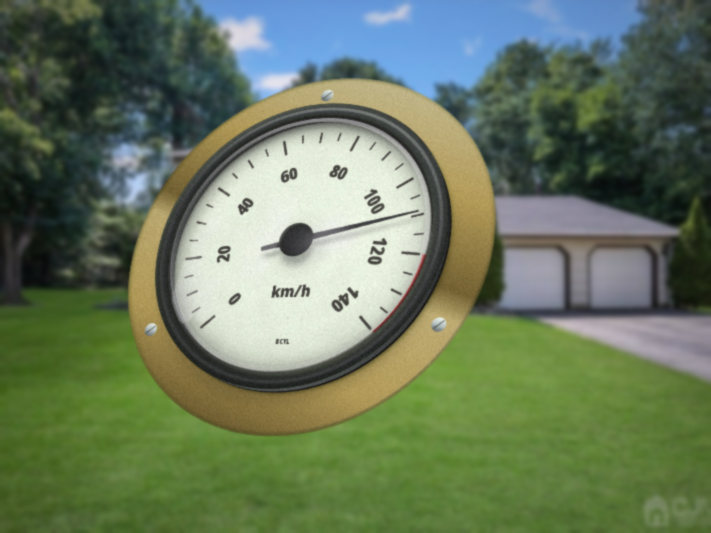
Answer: km/h 110
